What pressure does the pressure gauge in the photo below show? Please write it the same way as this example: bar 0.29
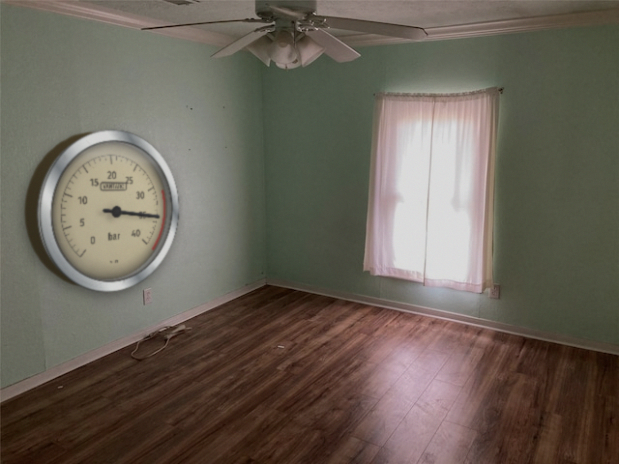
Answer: bar 35
